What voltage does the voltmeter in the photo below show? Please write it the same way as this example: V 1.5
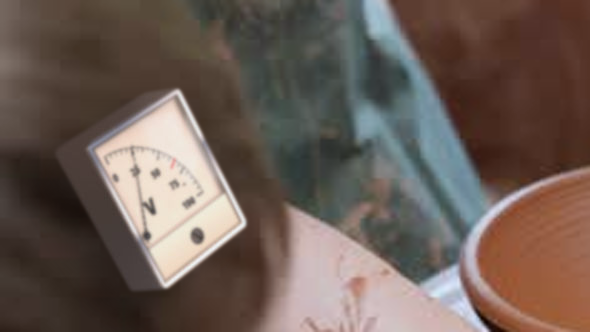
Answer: V 25
